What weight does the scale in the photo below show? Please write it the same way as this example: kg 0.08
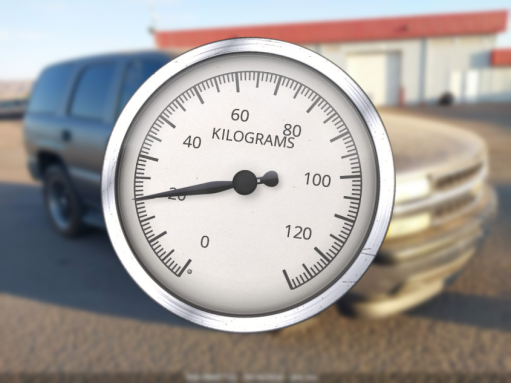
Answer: kg 20
